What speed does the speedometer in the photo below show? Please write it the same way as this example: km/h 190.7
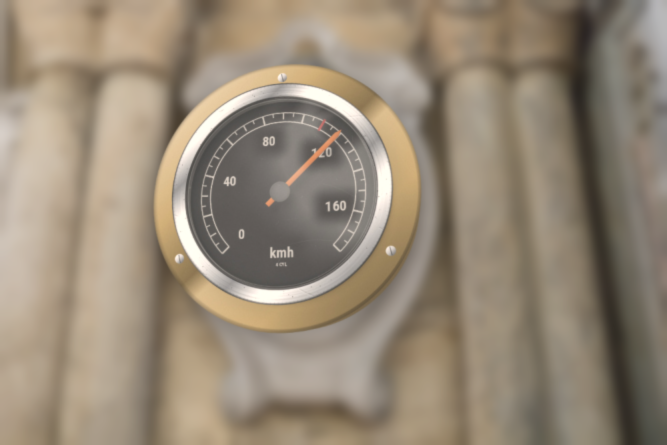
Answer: km/h 120
